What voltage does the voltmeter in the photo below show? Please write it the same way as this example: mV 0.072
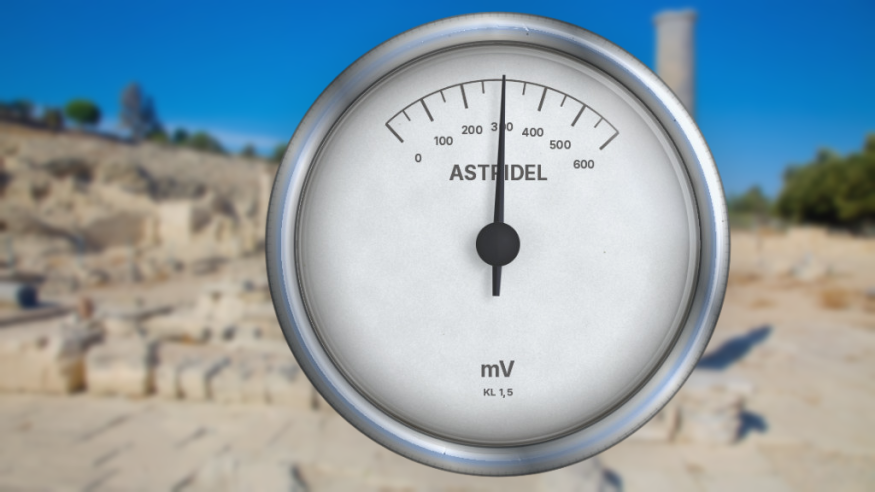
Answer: mV 300
